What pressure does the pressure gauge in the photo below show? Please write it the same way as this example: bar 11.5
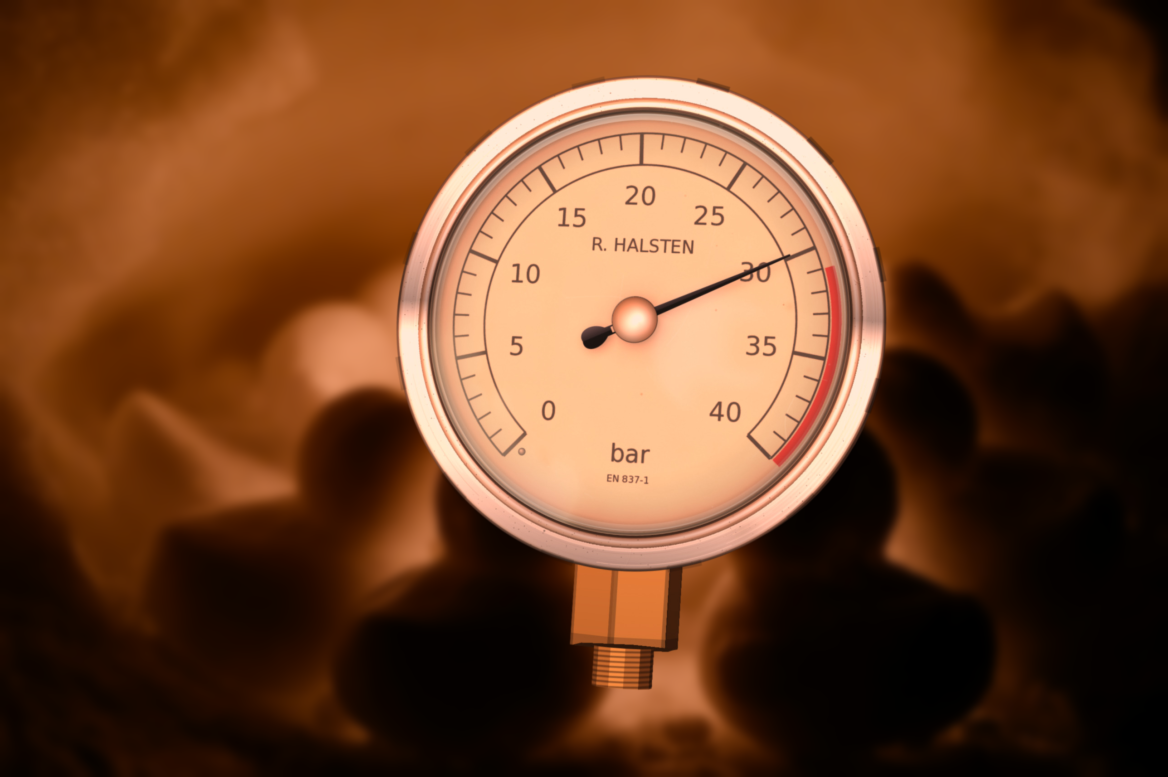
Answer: bar 30
